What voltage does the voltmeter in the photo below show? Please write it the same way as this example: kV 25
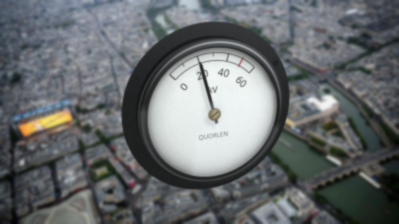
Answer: kV 20
